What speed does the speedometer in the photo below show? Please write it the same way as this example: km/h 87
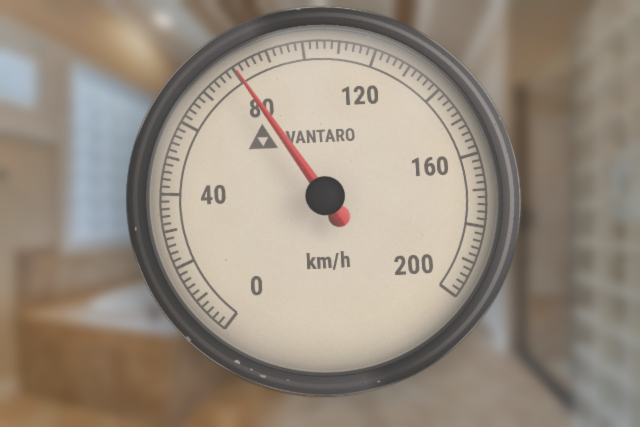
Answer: km/h 80
